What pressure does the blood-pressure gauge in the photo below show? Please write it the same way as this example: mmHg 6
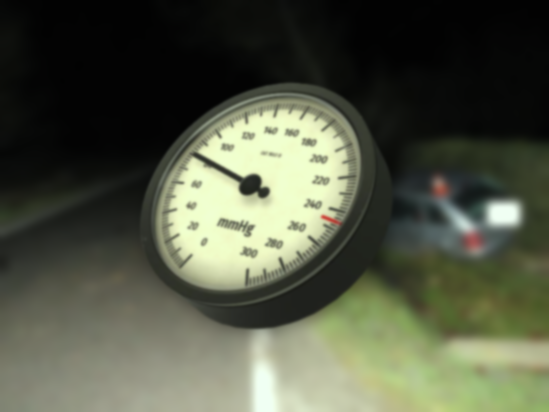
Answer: mmHg 80
